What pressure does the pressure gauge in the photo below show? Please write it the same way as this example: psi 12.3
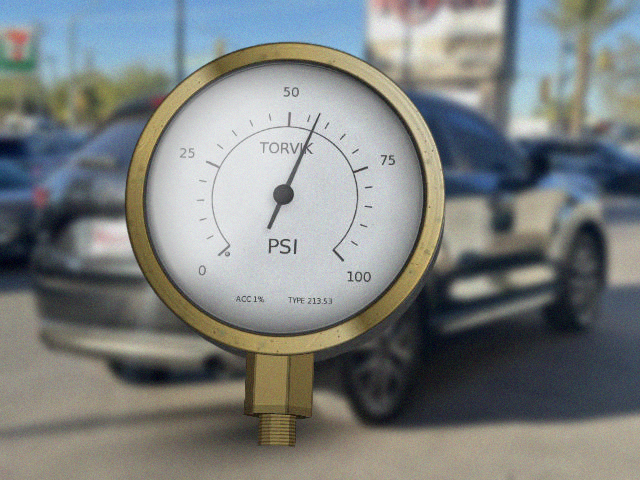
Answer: psi 57.5
